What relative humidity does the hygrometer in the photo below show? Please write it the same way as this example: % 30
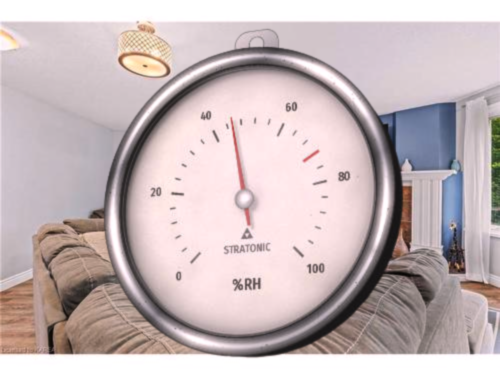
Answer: % 46
